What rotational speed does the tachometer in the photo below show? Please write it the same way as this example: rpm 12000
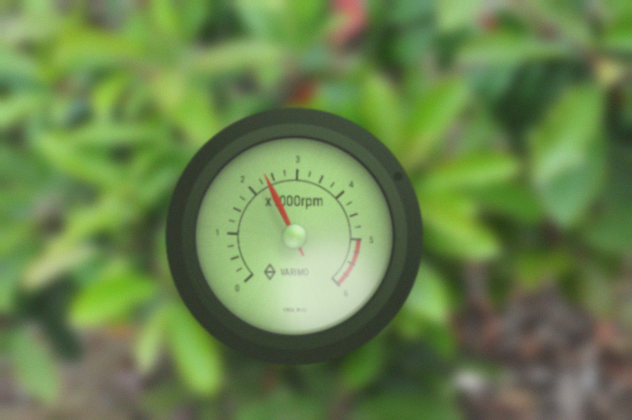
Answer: rpm 2375
